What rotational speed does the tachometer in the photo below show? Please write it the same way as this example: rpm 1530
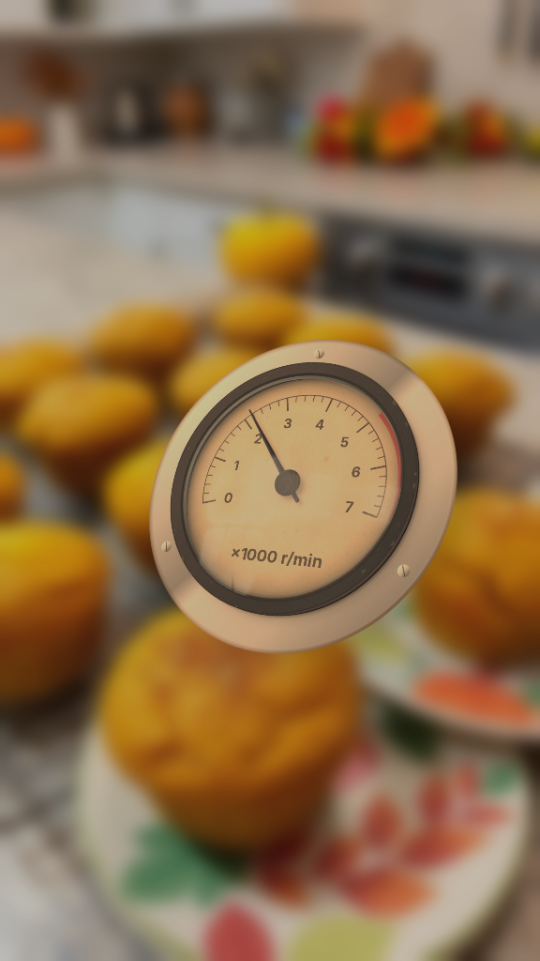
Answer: rpm 2200
